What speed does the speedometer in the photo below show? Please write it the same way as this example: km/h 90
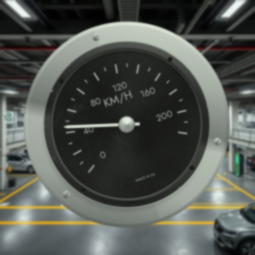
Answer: km/h 45
